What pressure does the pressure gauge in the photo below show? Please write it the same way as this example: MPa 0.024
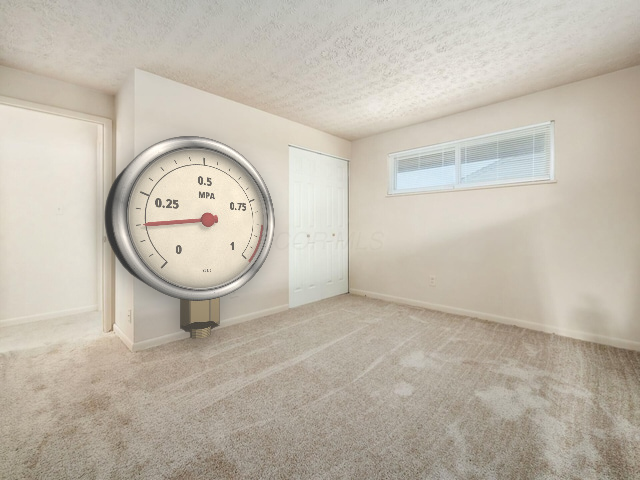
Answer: MPa 0.15
